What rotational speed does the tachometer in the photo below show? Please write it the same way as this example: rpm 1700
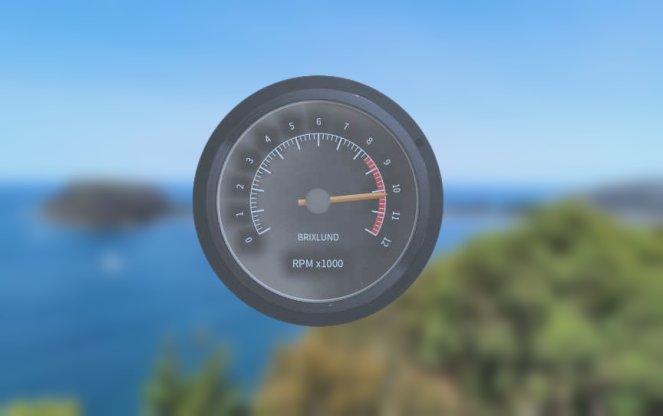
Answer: rpm 10200
